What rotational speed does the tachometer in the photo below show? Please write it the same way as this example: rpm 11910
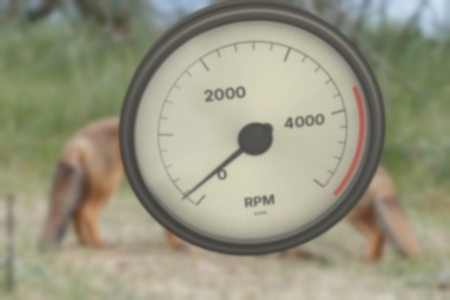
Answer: rpm 200
